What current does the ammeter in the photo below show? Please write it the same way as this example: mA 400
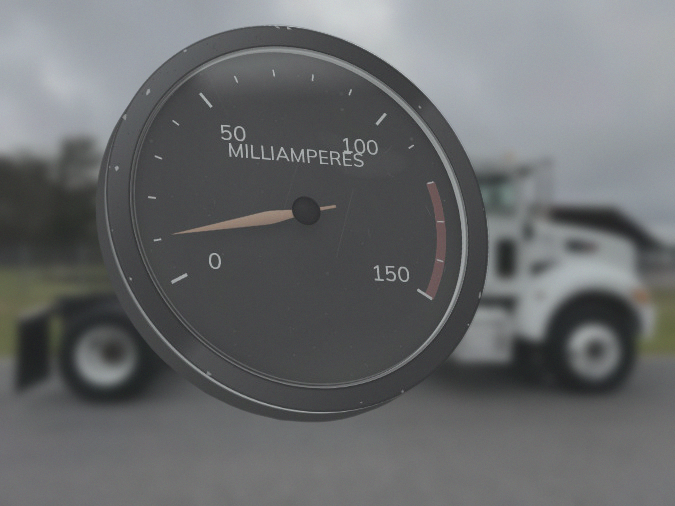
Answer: mA 10
